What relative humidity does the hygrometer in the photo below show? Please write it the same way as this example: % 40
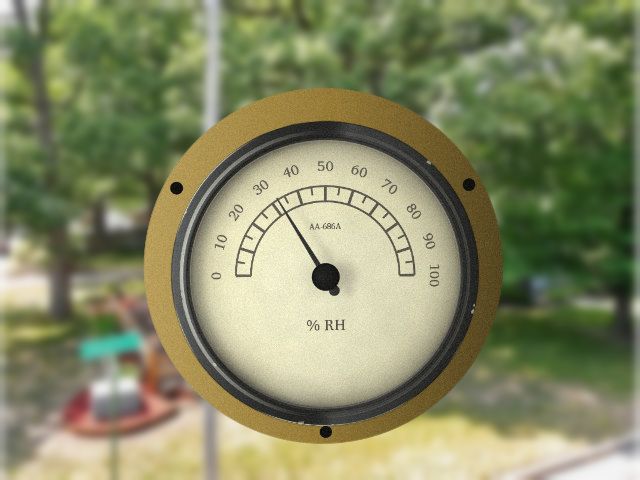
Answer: % 32.5
